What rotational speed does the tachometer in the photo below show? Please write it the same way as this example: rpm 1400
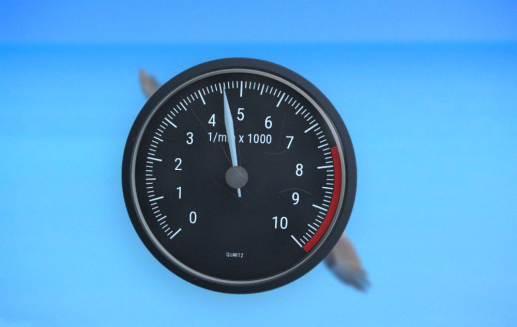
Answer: rpm 4600
